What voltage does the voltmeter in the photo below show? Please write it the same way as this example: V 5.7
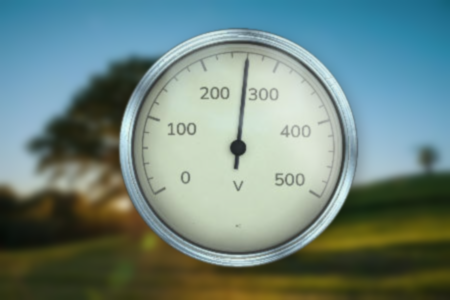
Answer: V 260
